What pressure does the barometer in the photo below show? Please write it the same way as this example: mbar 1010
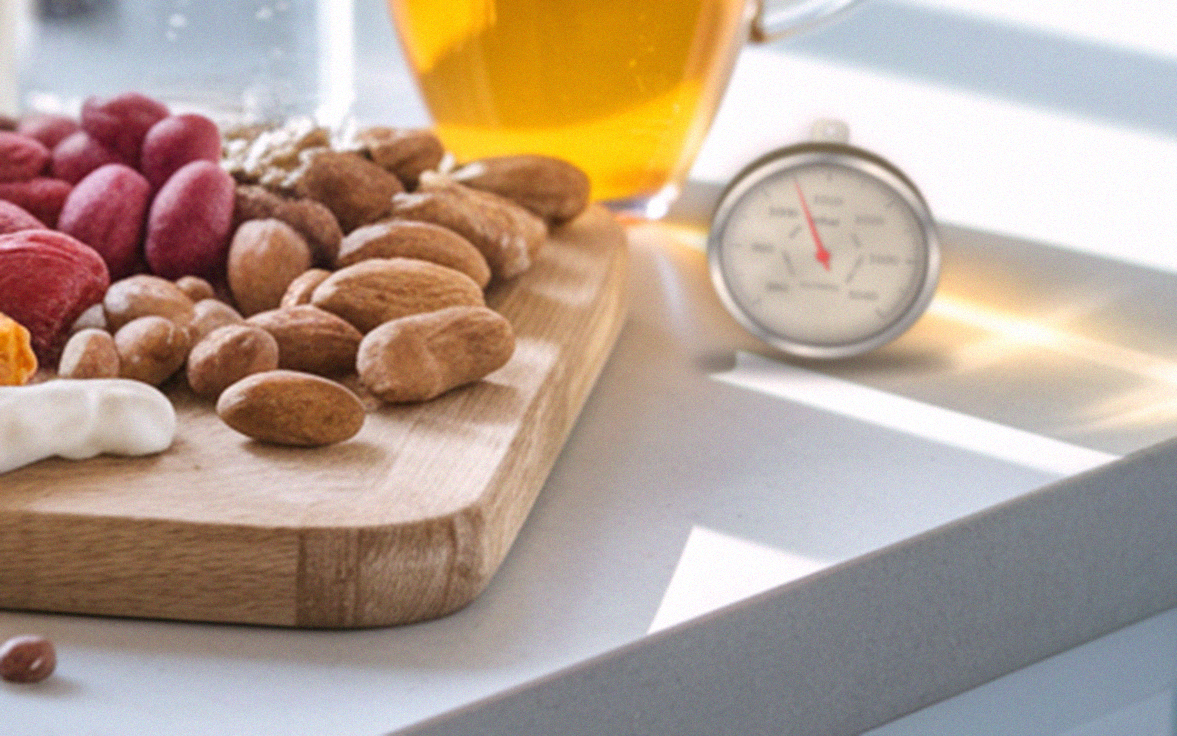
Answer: mbar 1005
